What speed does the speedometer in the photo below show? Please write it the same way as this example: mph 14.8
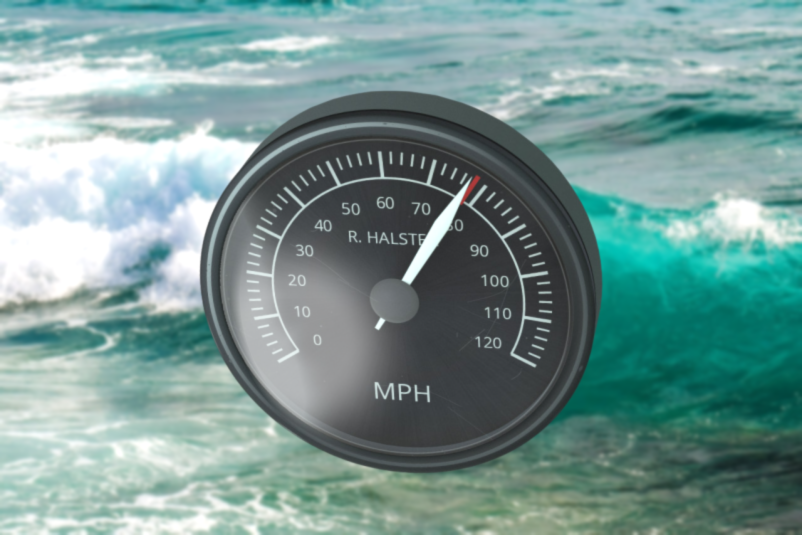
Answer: mph 77
